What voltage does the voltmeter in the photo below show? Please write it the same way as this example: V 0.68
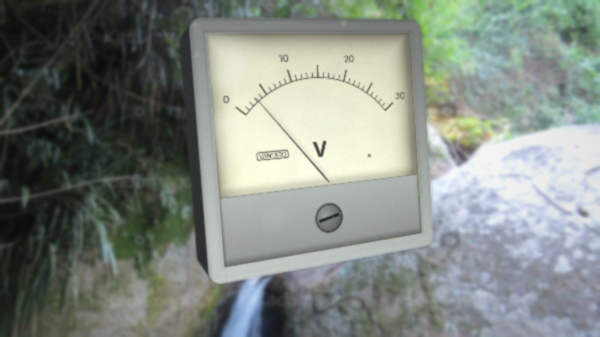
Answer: V 3
